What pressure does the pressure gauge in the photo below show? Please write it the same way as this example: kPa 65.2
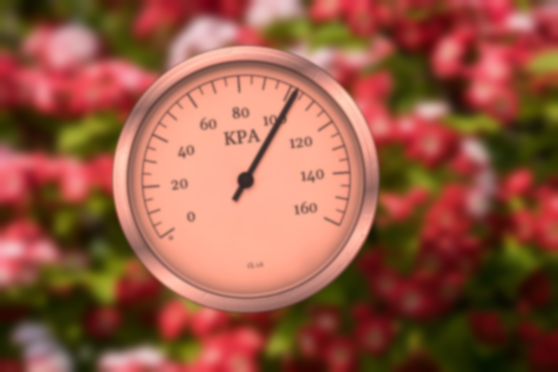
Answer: kPa 102.5
